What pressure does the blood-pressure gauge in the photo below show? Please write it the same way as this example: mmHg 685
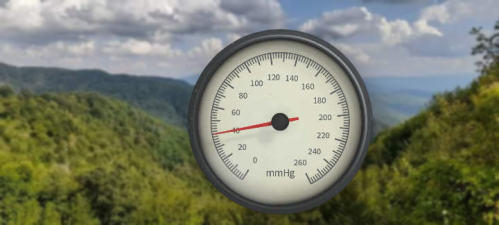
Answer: mmHg 40
